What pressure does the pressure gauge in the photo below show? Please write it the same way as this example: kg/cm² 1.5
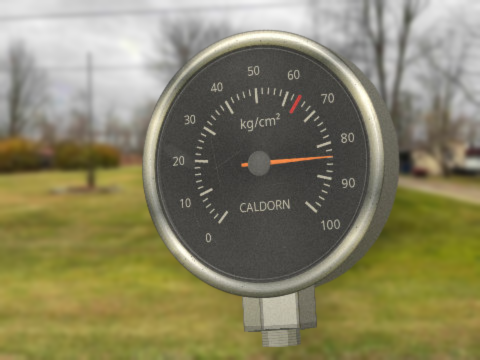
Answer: kg/cm² 84
